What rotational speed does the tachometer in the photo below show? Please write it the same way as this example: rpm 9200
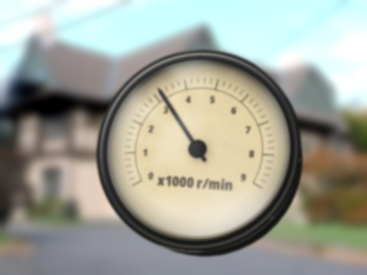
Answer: rpm 3200
